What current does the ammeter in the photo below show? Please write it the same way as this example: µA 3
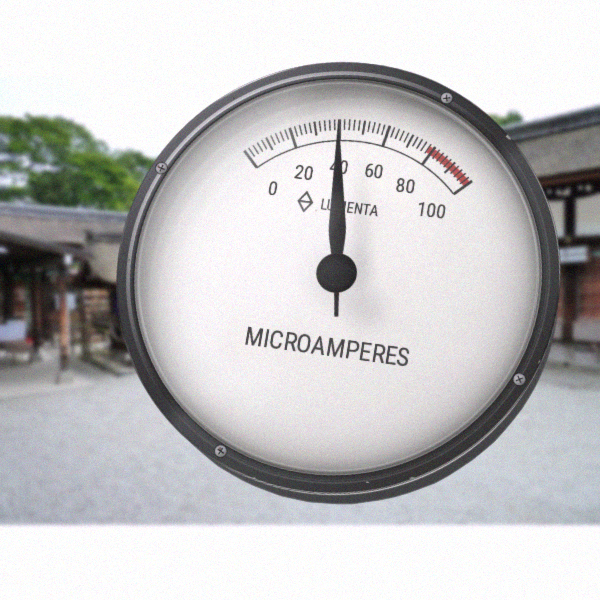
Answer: µA 40
